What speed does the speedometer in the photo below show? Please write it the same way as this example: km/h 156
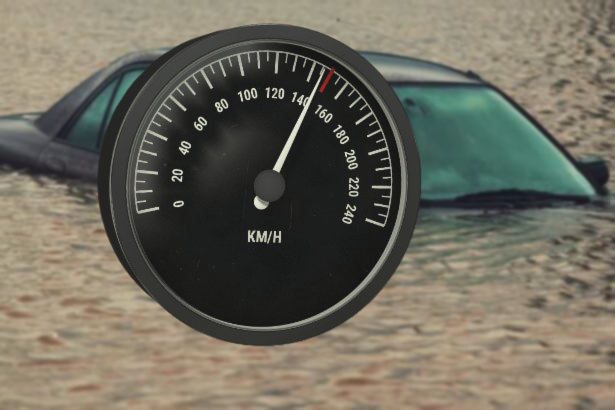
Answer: km/h 145
